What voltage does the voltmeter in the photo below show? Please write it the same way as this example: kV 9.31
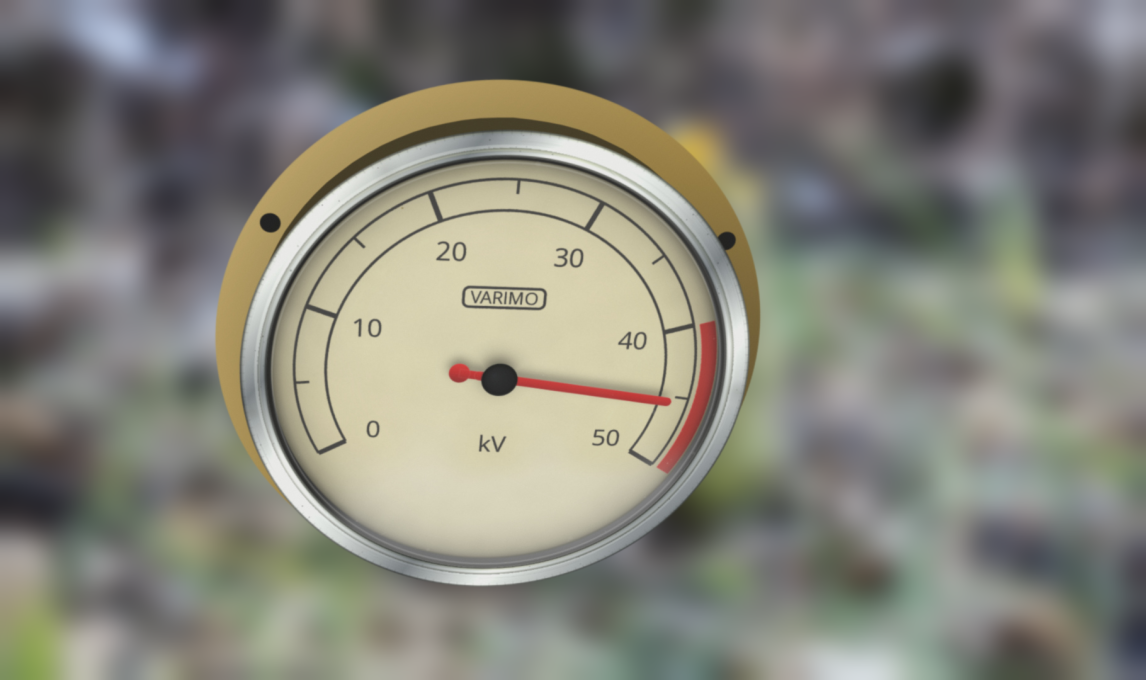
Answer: kV 45
